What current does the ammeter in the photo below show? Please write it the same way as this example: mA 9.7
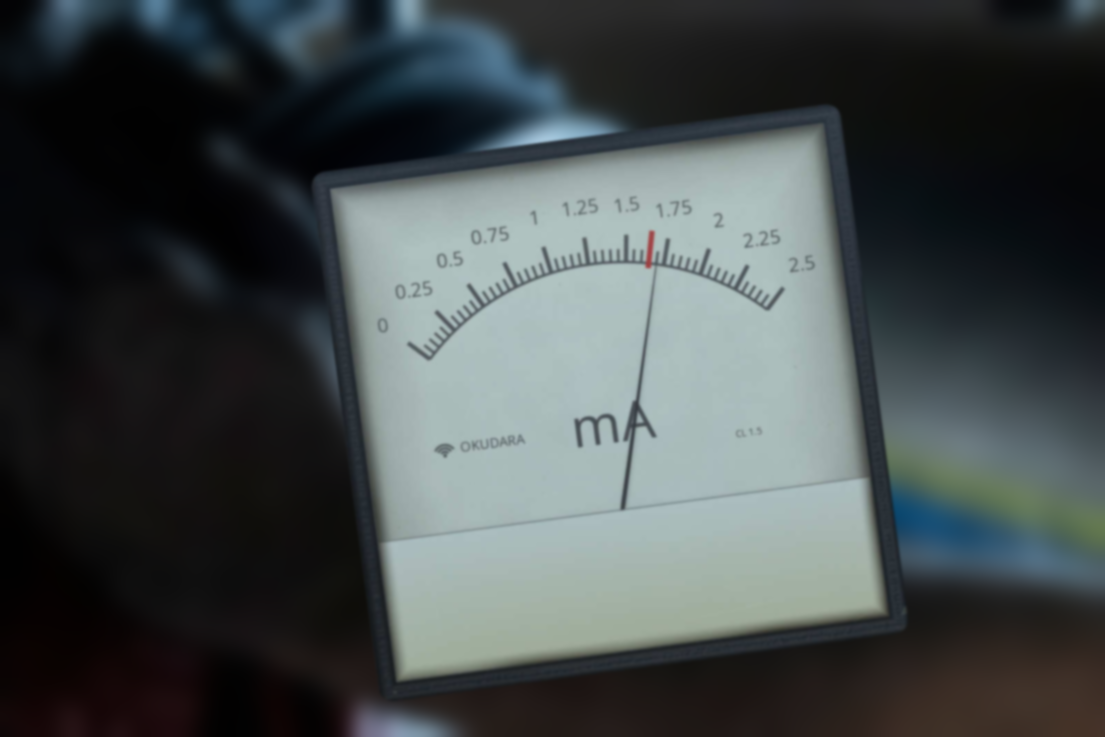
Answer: mA 1.7
